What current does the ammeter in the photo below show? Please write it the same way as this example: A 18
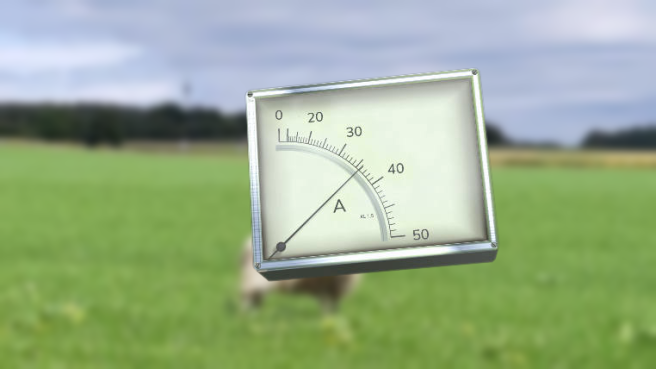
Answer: A 36
